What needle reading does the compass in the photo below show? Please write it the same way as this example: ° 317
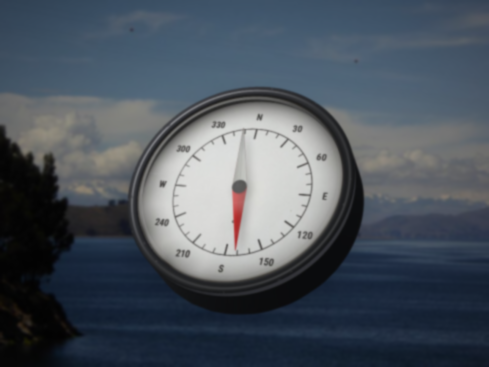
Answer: ° 170
